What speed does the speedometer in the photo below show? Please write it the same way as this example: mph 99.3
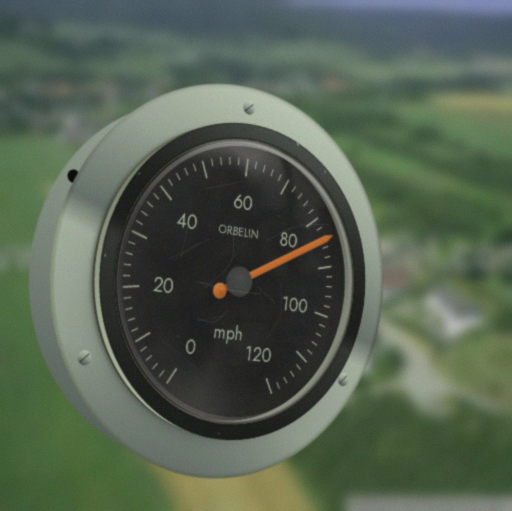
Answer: mph 84
